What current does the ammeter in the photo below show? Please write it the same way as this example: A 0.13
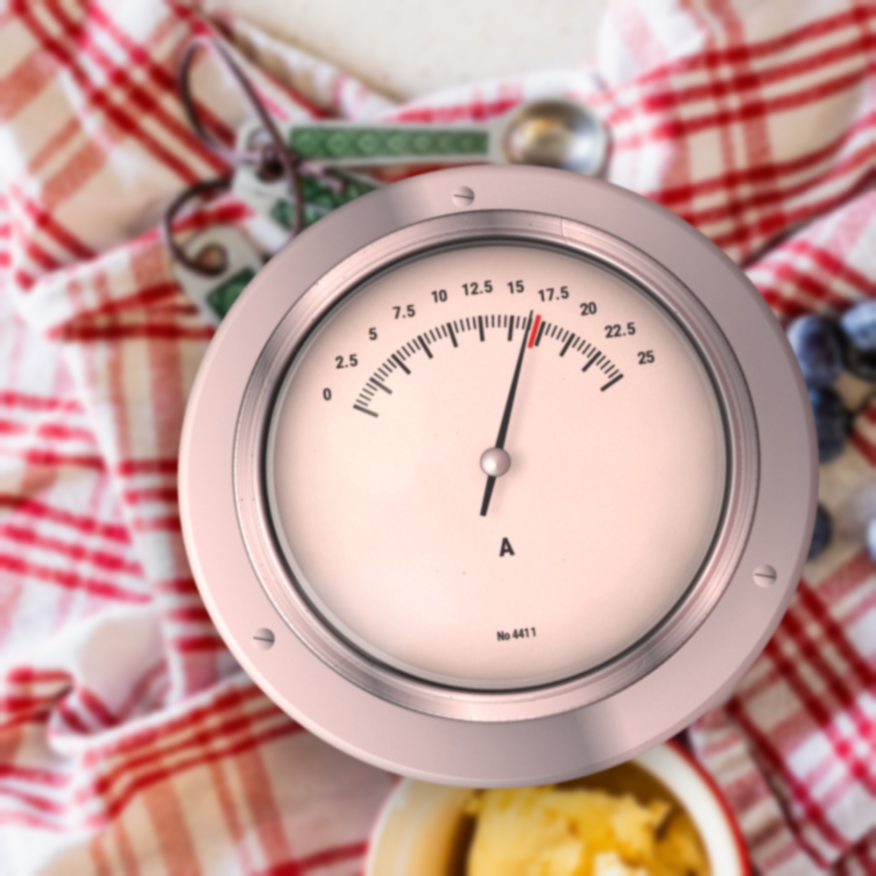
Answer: A 16.5
